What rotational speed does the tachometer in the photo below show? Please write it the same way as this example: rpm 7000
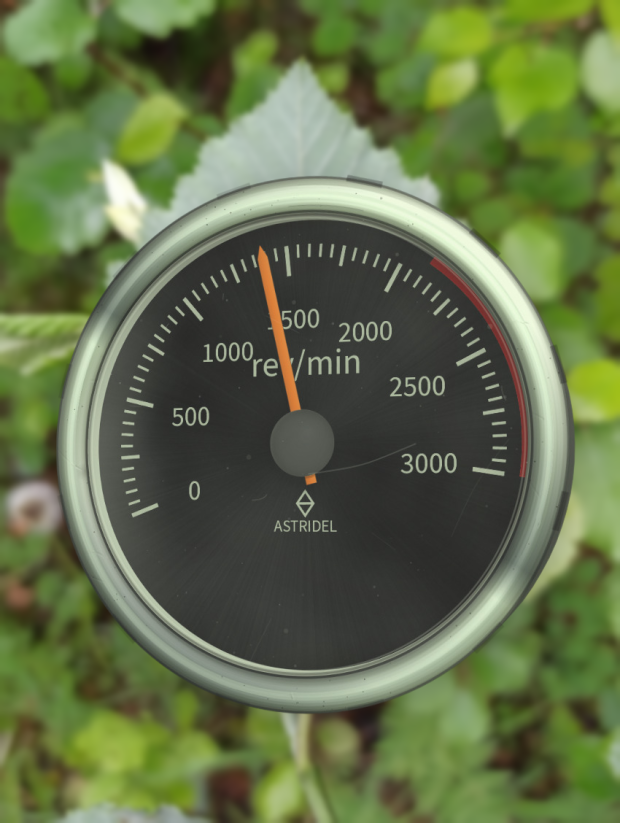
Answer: rpm 1400
